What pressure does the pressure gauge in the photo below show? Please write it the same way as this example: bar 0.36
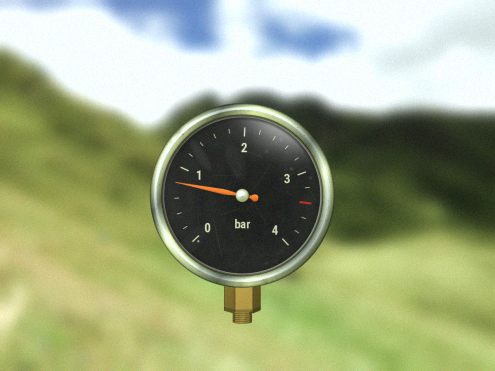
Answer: bar 0.8
